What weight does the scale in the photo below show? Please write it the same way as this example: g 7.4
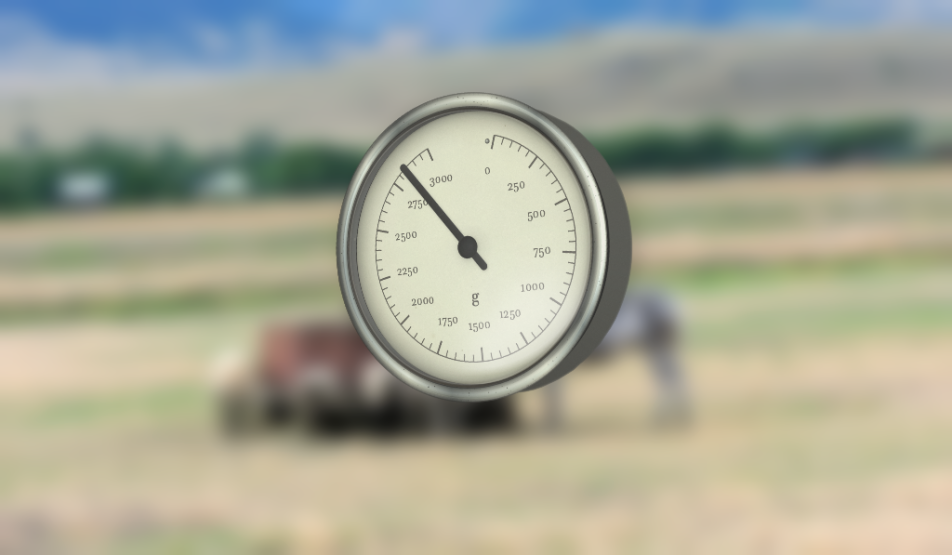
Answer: g 2850
